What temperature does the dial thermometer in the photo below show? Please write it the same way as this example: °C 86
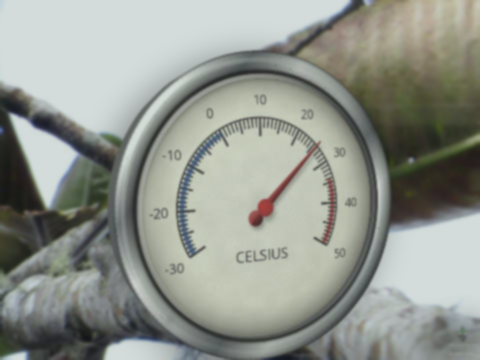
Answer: °C 25
